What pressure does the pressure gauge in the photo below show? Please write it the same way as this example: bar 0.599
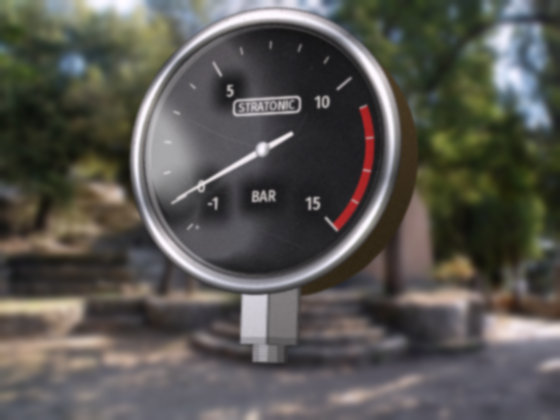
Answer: bar 0
